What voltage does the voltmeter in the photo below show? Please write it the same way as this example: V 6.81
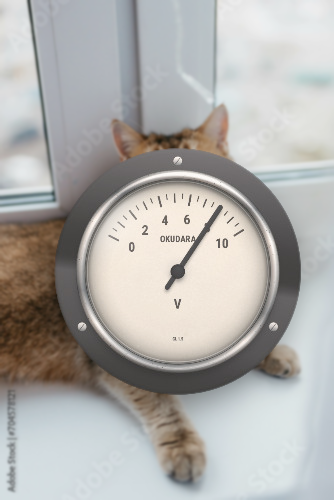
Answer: V 8
